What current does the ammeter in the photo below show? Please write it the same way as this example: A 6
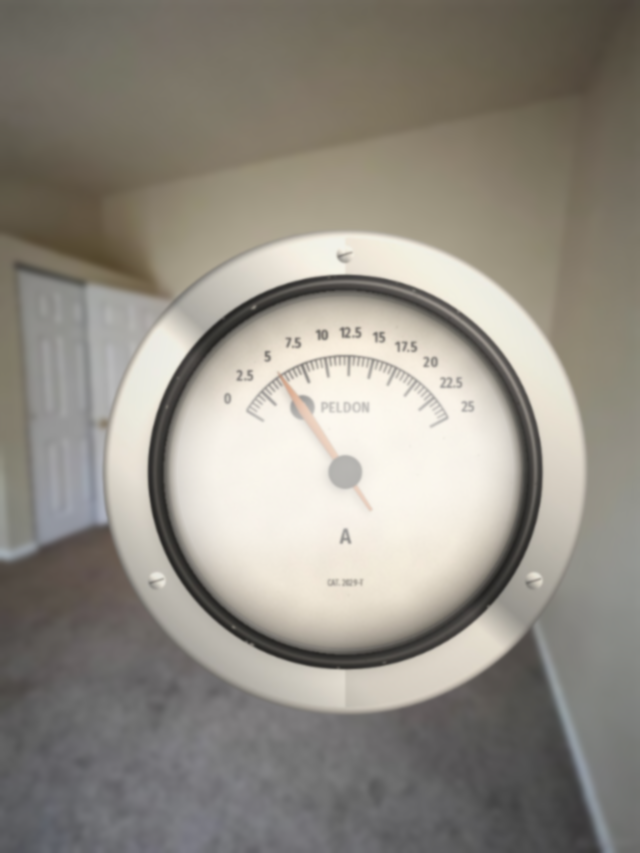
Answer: A 5
